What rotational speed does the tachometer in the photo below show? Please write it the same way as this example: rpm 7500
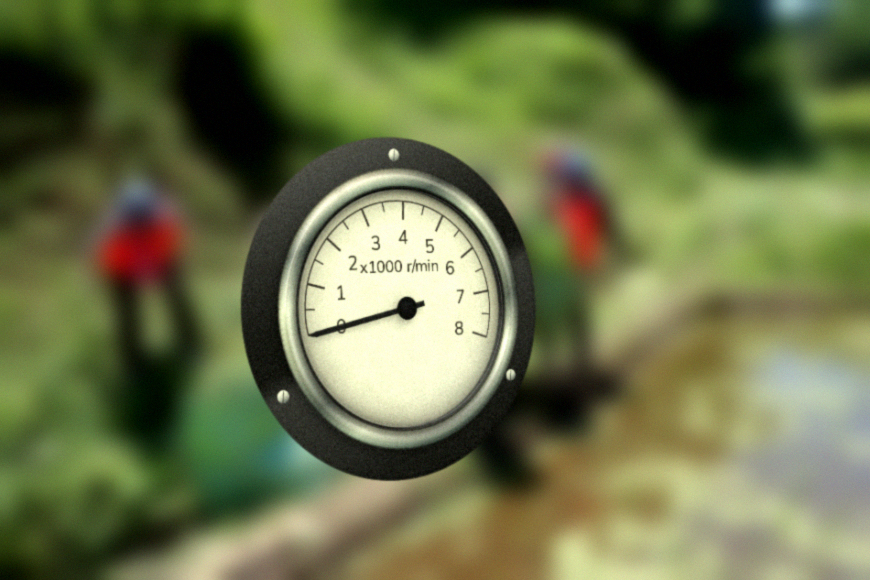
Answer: rpm 0
